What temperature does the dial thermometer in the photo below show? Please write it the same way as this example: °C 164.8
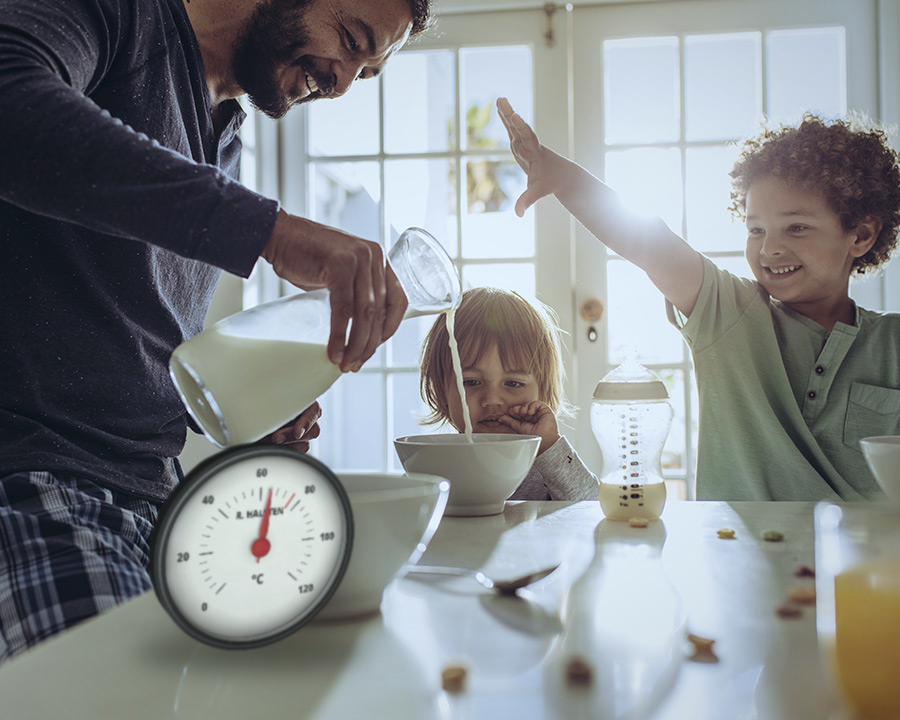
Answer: °C 64
